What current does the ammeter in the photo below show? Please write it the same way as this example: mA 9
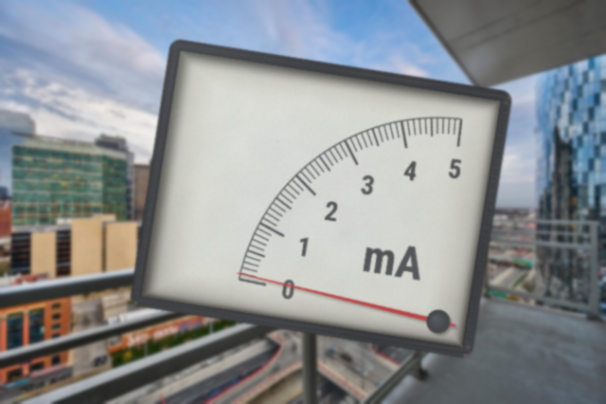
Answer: mA 0.1
